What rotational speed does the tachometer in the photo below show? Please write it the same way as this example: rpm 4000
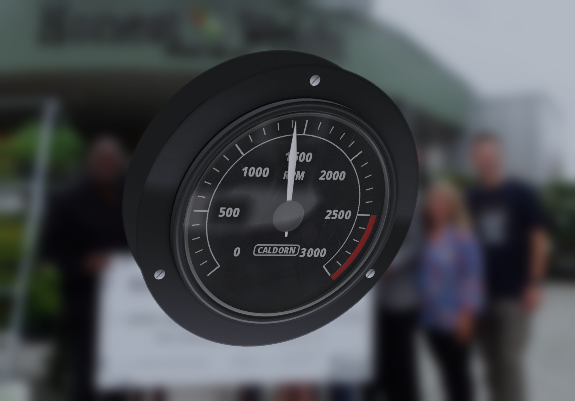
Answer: rpm 1400
